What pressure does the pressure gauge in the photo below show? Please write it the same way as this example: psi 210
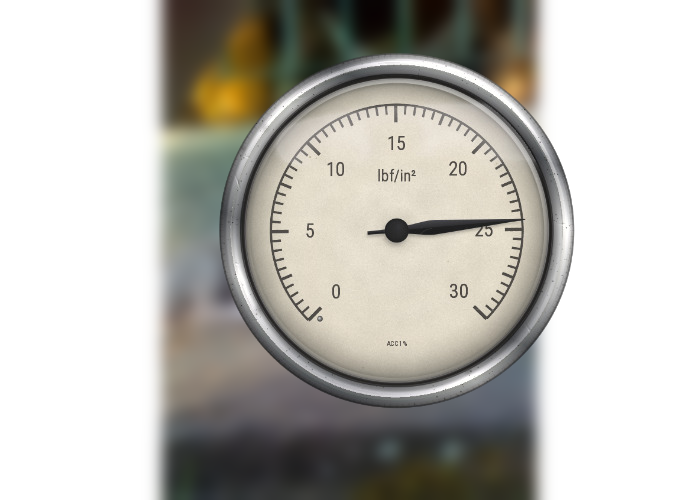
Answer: psi 24.5
